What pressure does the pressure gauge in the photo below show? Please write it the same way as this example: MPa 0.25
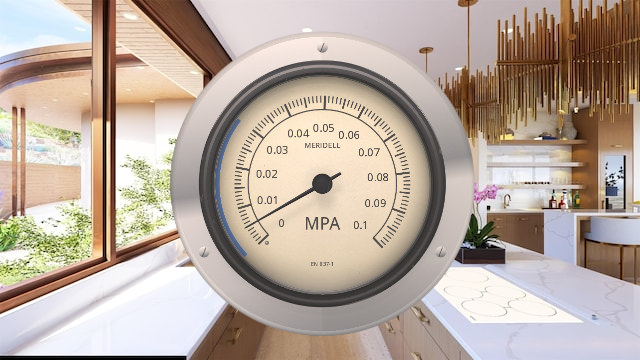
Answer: MPa 0.005
